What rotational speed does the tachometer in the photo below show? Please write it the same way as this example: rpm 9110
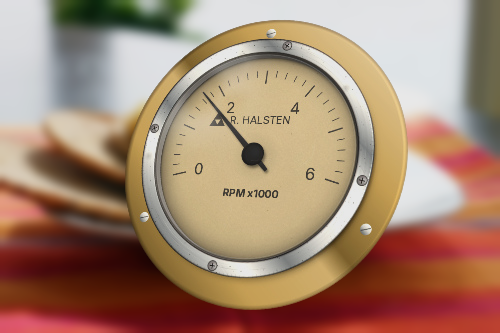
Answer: rpm 1700
